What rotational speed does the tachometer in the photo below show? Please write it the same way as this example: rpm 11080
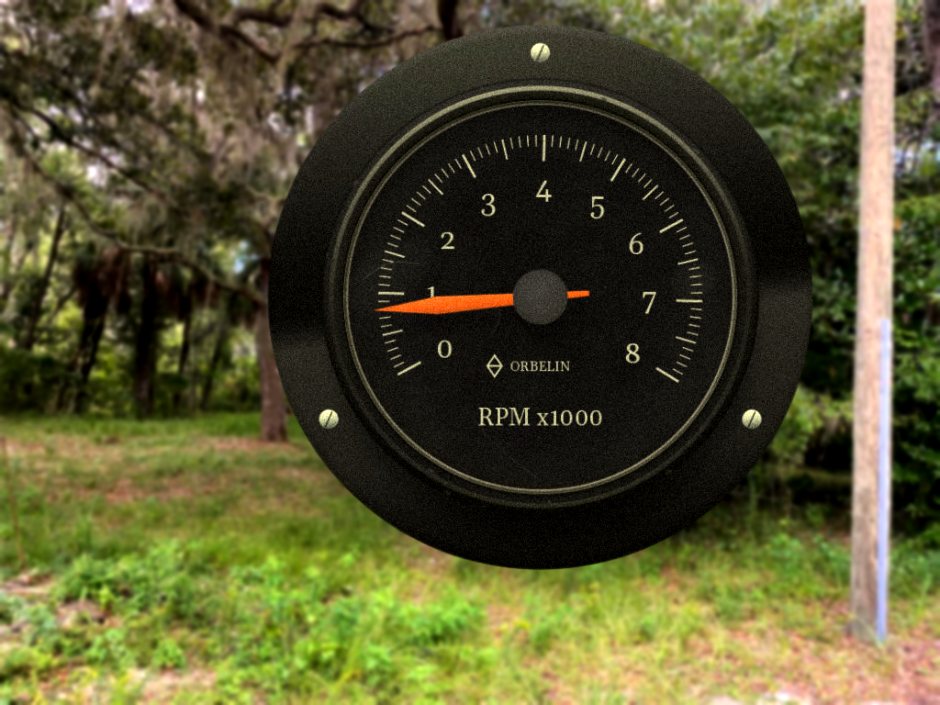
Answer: rpm 800
